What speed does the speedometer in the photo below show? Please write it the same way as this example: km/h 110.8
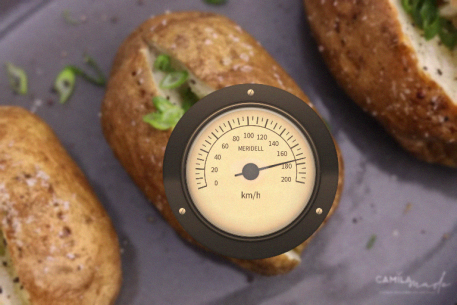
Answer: km/h 175
